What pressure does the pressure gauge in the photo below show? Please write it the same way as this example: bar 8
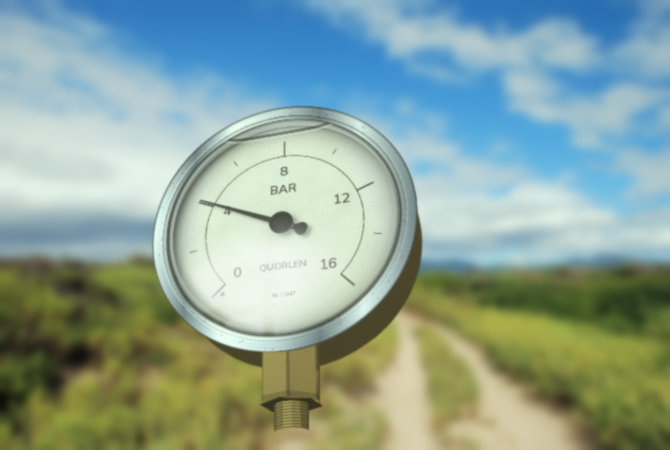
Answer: bar 4
